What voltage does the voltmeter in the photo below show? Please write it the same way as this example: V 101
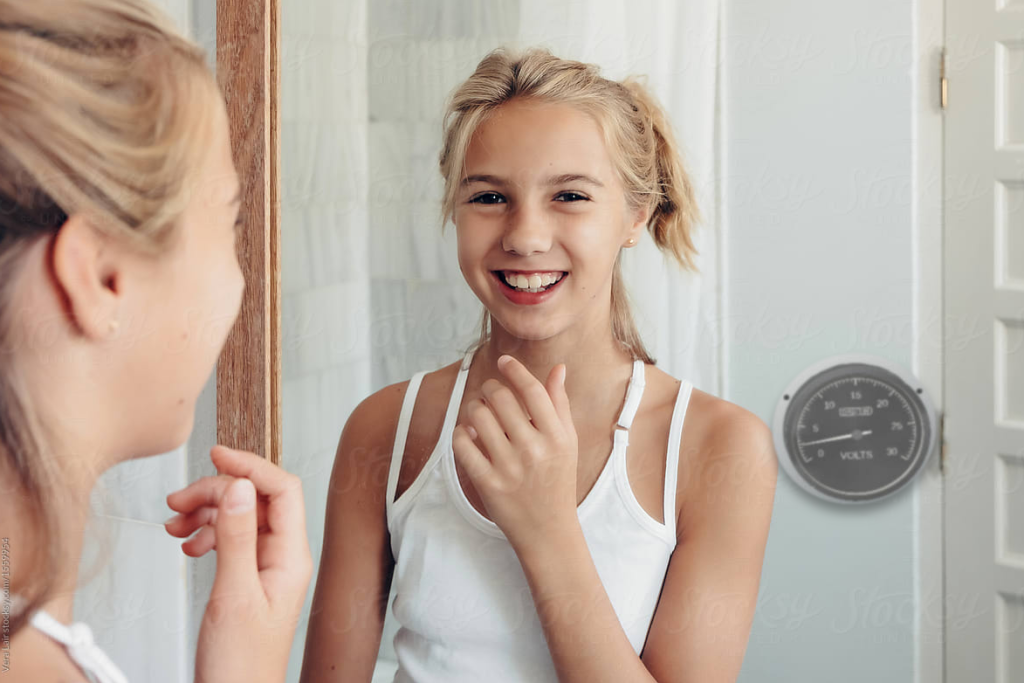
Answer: V 2.5
